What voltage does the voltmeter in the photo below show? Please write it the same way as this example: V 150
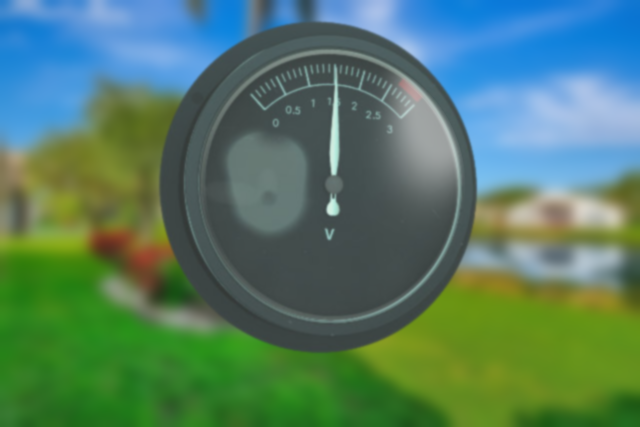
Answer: V 1.5
